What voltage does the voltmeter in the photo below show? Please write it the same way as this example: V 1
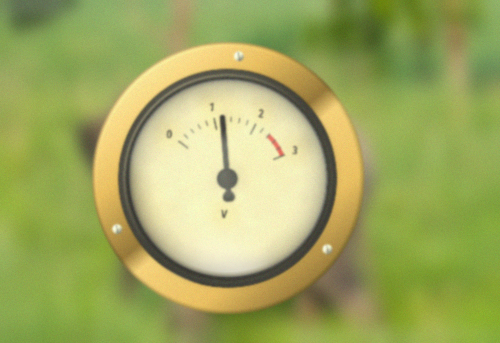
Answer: V 1.2
